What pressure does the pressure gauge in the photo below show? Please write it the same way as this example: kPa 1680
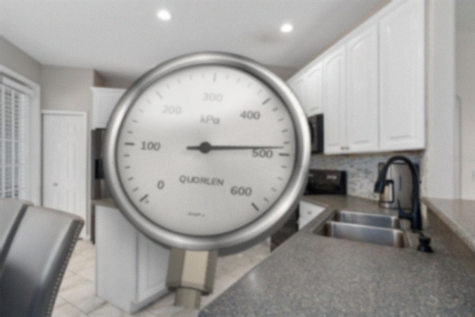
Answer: kPa 490
